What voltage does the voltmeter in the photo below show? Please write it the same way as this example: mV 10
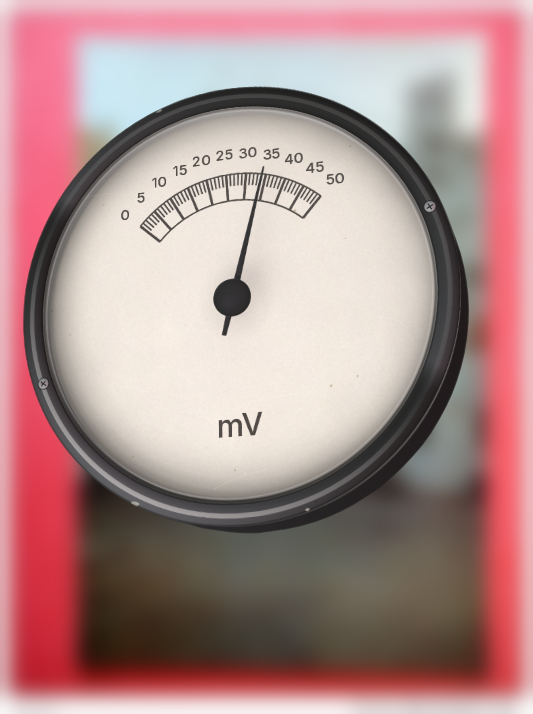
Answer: mV 35
